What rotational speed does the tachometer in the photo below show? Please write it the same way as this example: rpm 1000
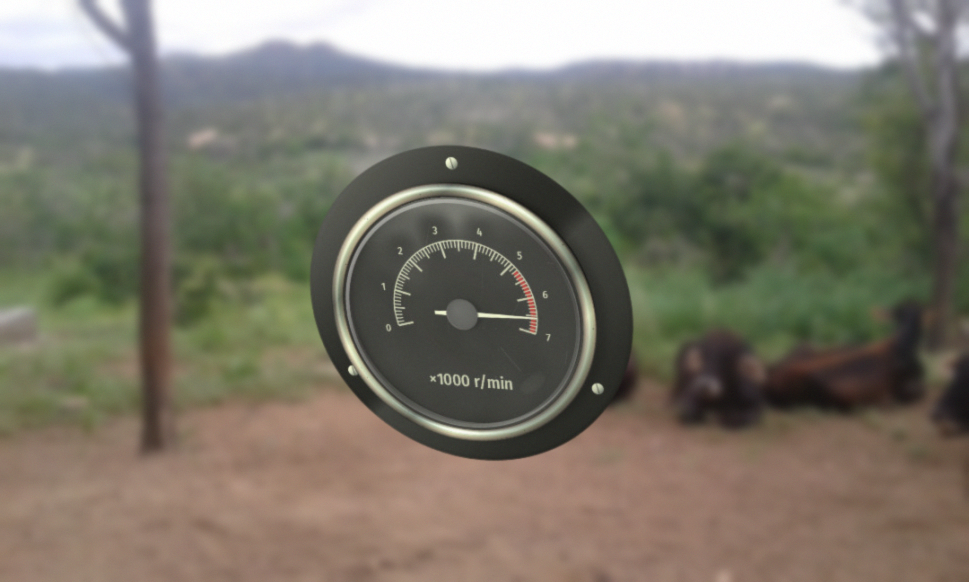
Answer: rpm 6500
